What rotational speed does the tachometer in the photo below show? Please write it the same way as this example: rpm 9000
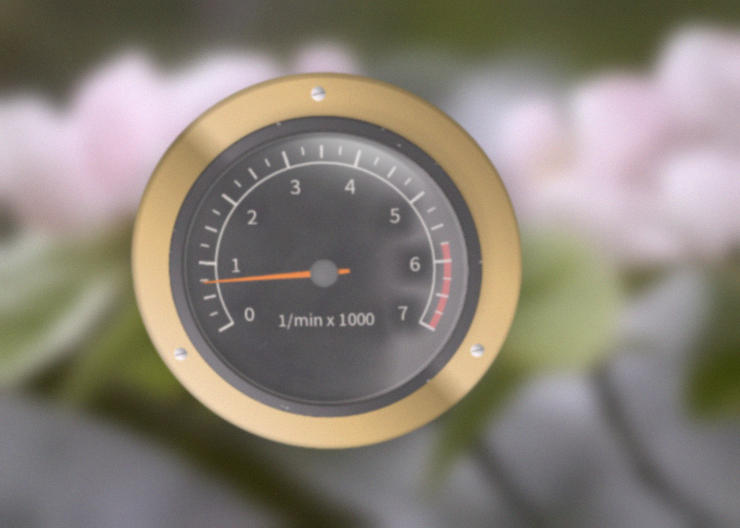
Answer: rpm 750
